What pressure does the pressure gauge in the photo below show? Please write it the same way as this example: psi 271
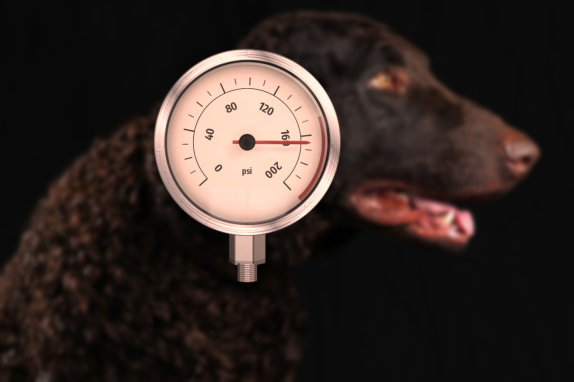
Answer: psi 165
